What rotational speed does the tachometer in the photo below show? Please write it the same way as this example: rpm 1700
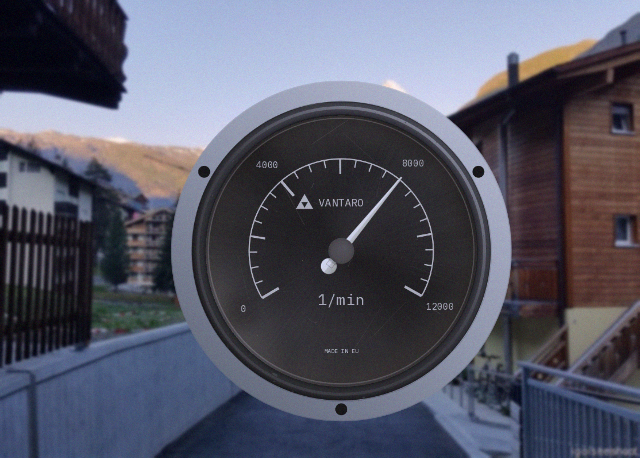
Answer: rpm 8000
